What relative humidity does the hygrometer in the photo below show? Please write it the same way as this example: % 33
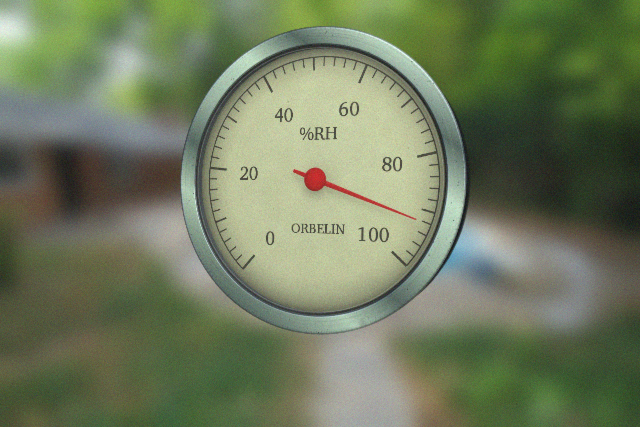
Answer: % 92
